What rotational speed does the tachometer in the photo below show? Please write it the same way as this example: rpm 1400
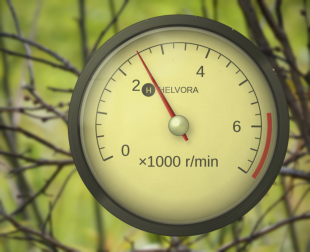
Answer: rpm 2500
